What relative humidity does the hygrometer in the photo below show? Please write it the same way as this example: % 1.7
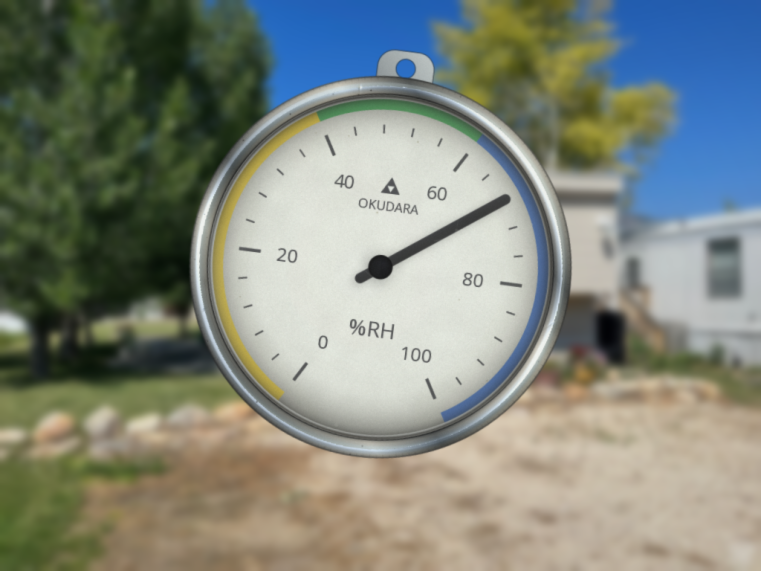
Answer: % 68
